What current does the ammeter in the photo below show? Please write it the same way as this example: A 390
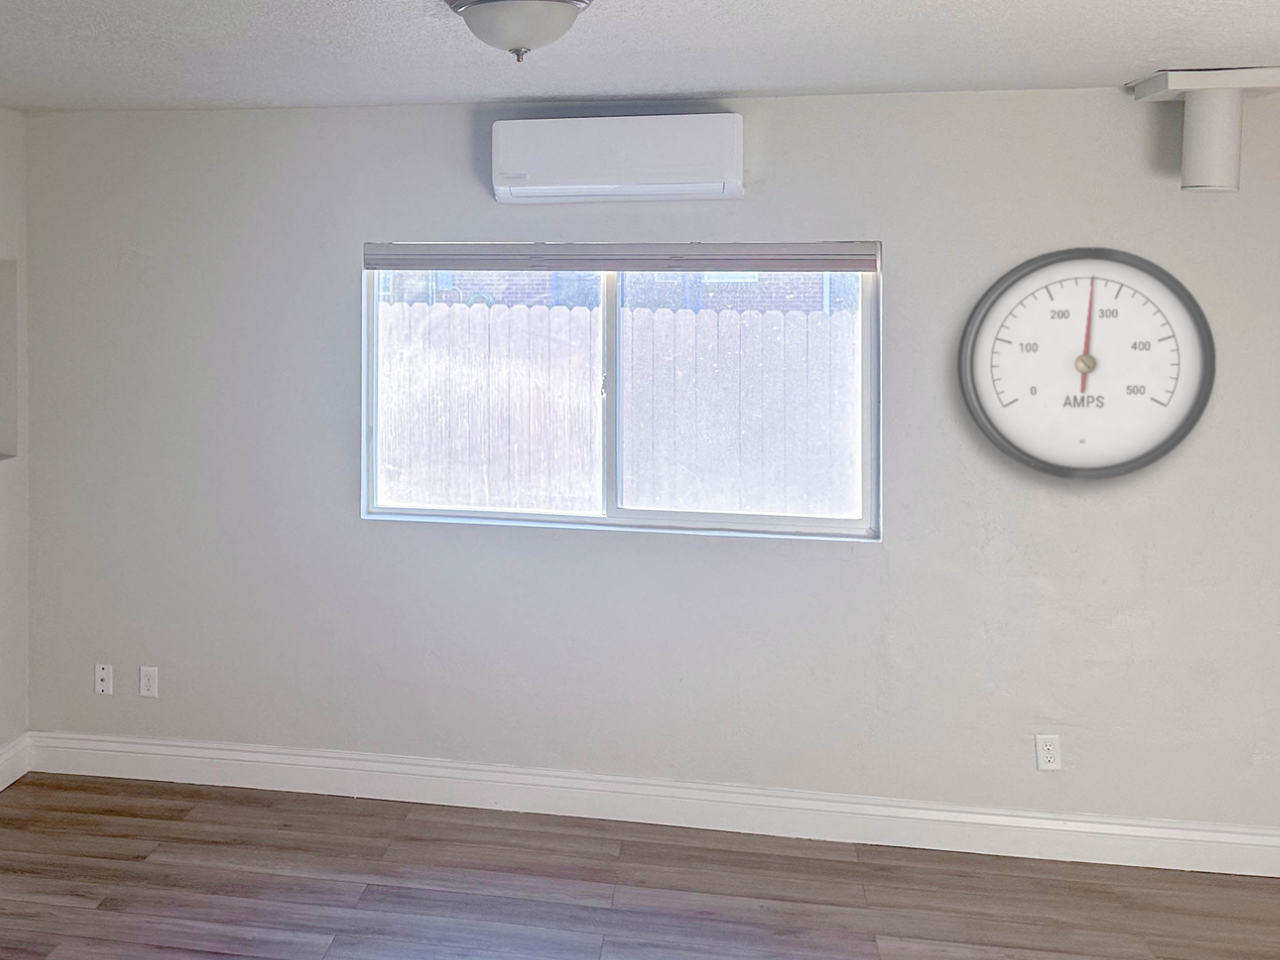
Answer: A 260
